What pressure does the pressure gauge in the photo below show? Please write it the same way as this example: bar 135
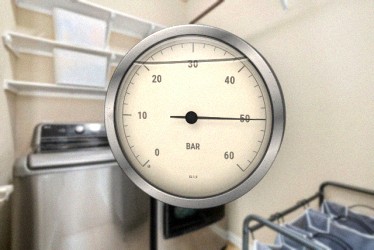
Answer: bar 50
